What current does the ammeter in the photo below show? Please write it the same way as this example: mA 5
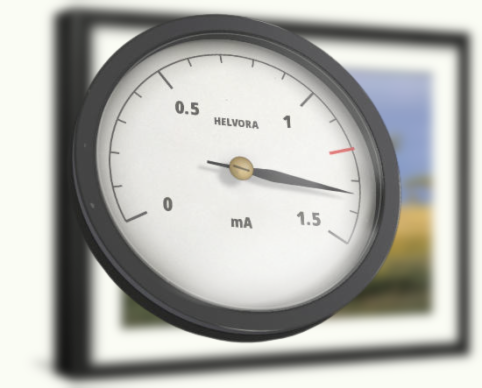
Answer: mA 1.35
